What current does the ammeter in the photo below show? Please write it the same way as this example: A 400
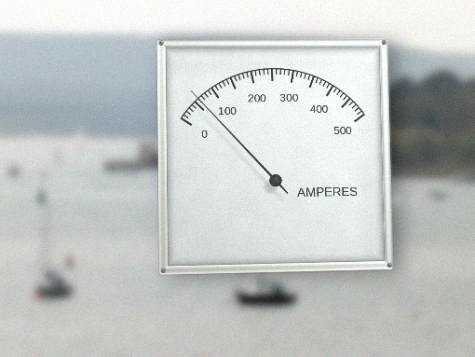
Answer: A 60
